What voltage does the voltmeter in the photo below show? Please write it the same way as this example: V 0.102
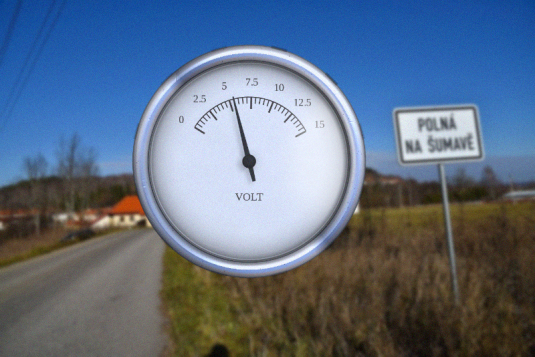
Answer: V 5.5
